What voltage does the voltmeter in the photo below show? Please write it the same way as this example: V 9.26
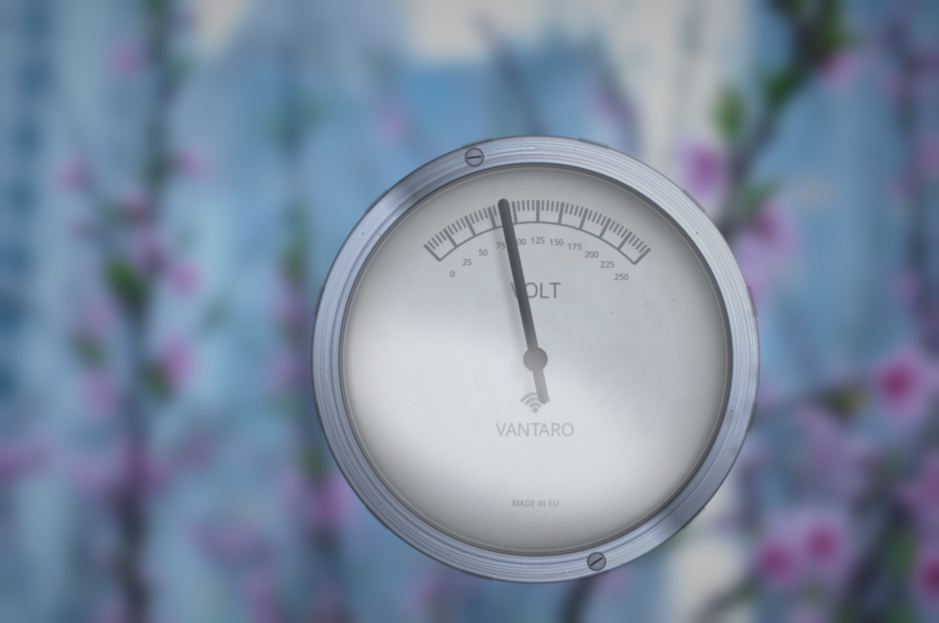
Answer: V 90
